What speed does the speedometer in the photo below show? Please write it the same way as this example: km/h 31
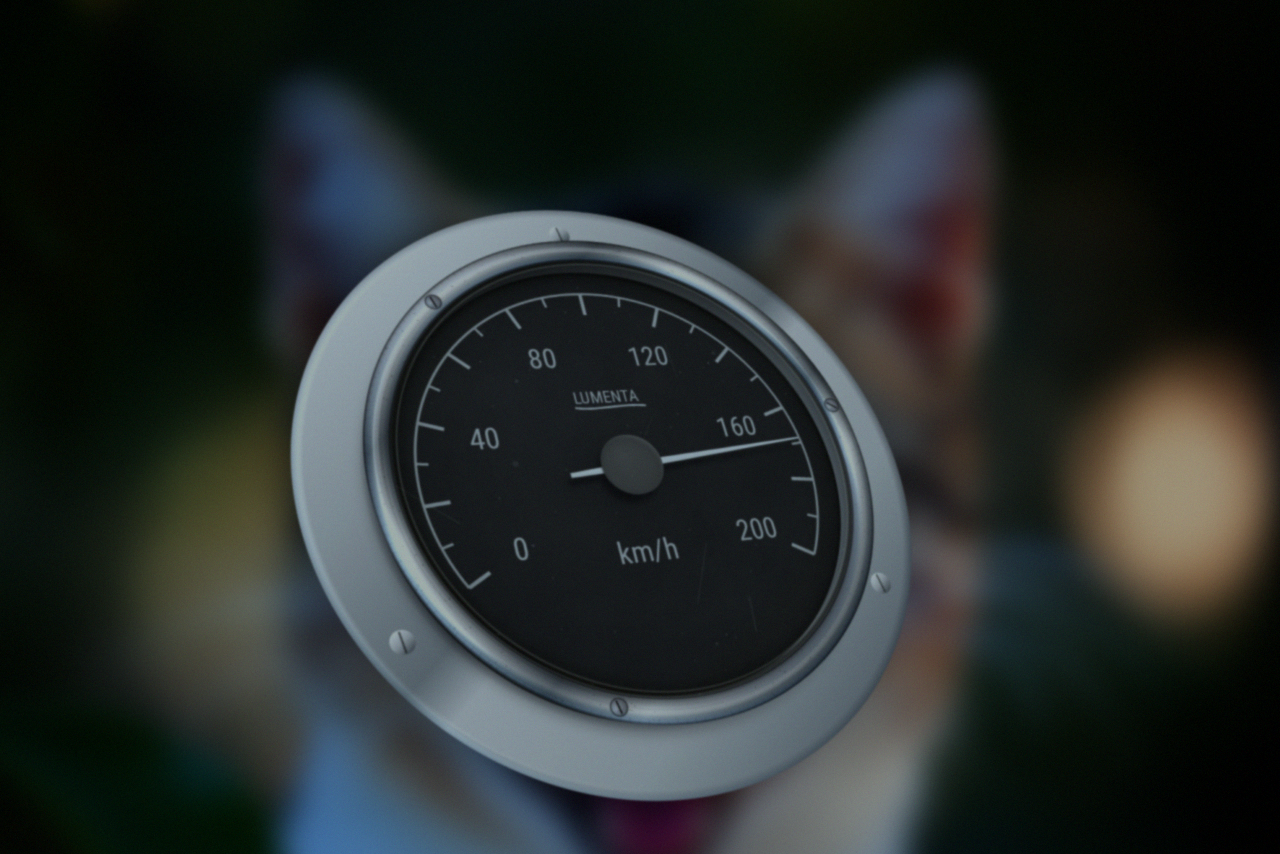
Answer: km/h 170
